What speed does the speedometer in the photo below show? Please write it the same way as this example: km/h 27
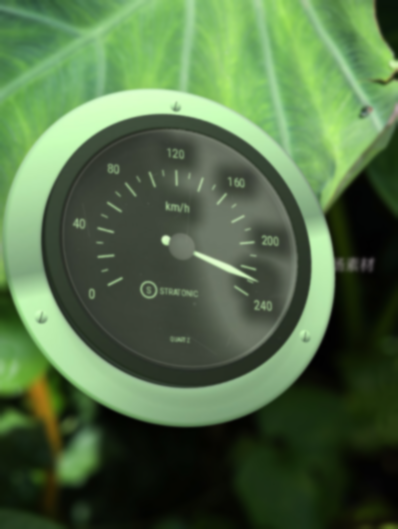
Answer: km/h 230
